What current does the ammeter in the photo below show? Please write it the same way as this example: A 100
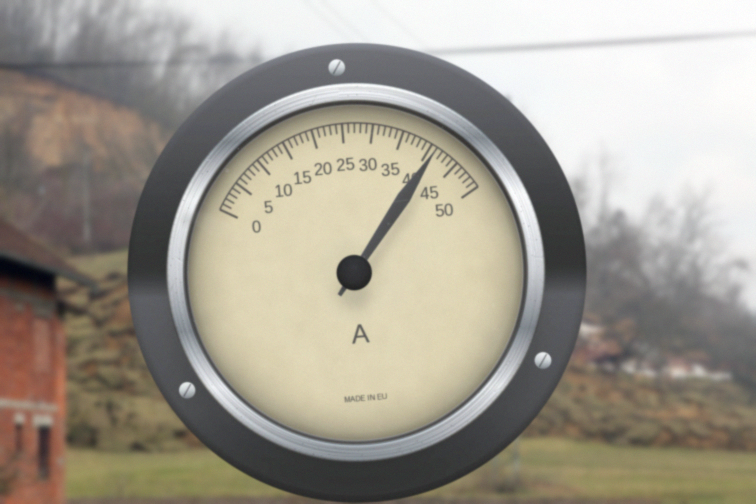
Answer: A 41
